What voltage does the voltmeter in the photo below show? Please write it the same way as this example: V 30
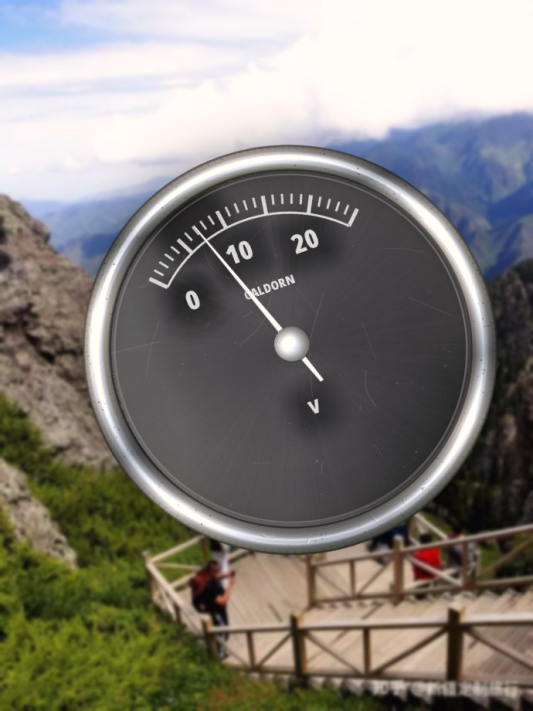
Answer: V 7
